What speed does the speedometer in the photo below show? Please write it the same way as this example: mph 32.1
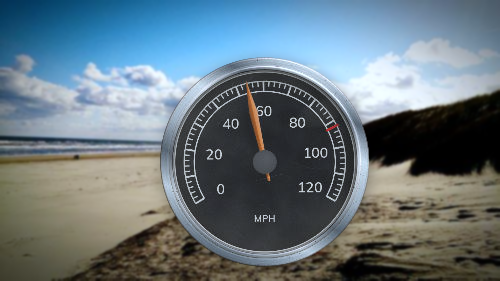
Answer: mph 54
